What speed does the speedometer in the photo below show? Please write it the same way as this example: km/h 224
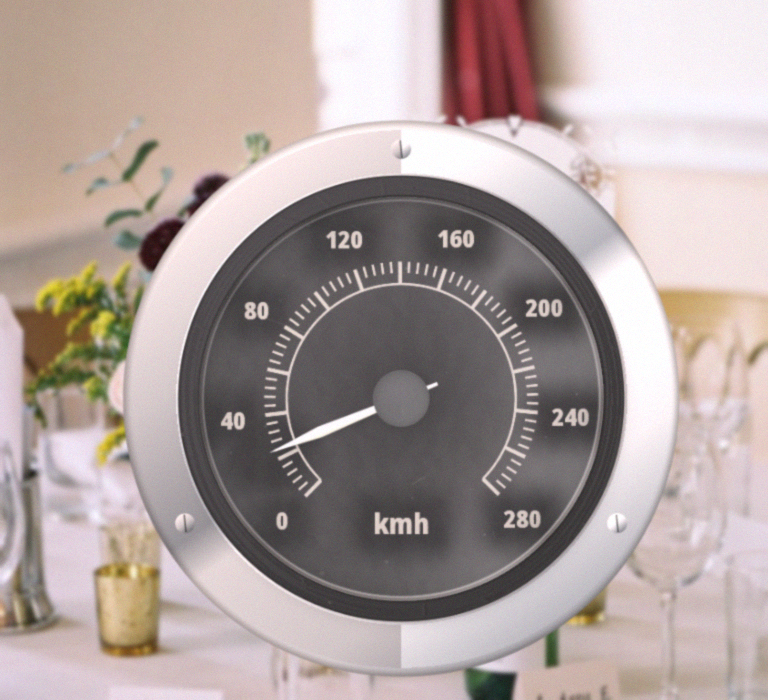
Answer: km/h 24
